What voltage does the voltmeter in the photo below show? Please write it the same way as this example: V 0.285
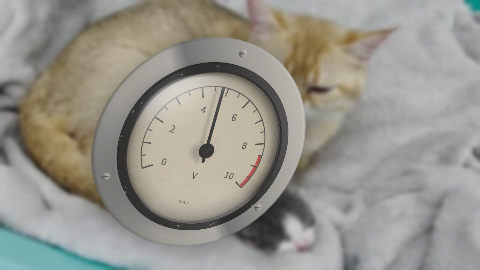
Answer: V 4.75
